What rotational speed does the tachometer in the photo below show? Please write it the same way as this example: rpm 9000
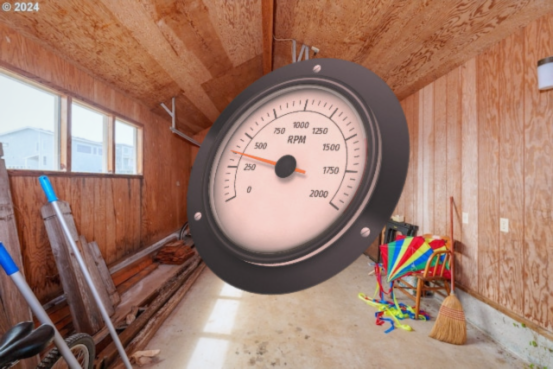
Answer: rpm 350
